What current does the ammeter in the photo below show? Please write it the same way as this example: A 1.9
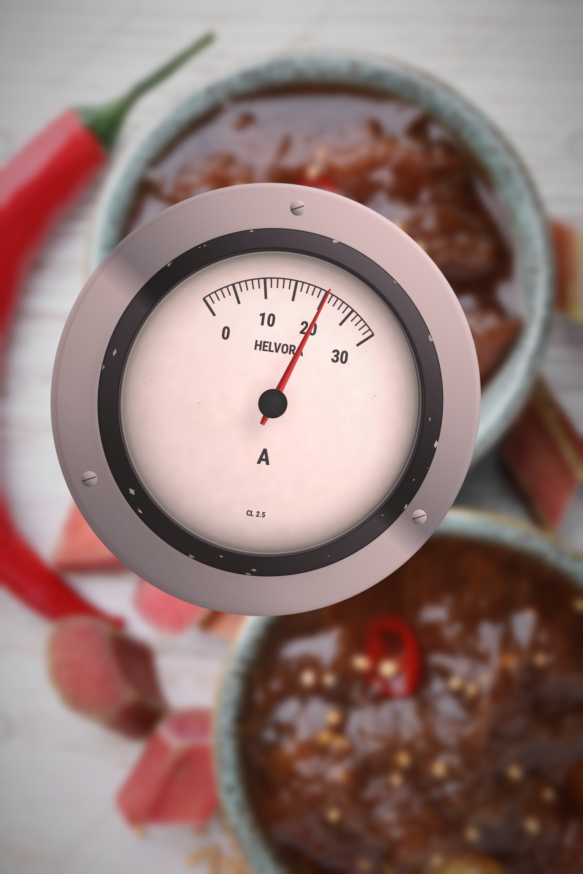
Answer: A 20
